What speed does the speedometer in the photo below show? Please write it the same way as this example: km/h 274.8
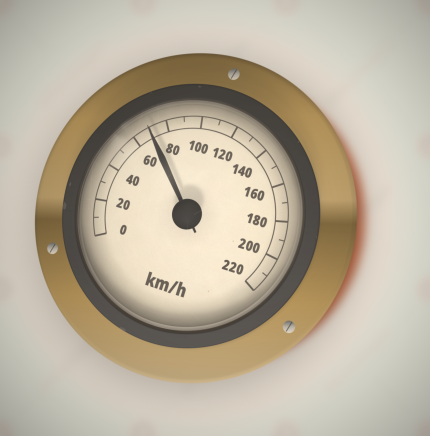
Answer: km/h 70
